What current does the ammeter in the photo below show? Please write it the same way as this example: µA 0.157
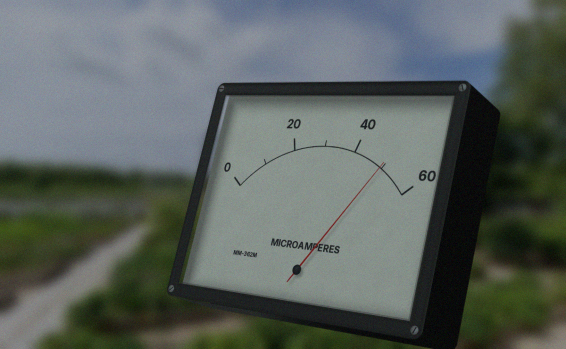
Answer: µA 50
